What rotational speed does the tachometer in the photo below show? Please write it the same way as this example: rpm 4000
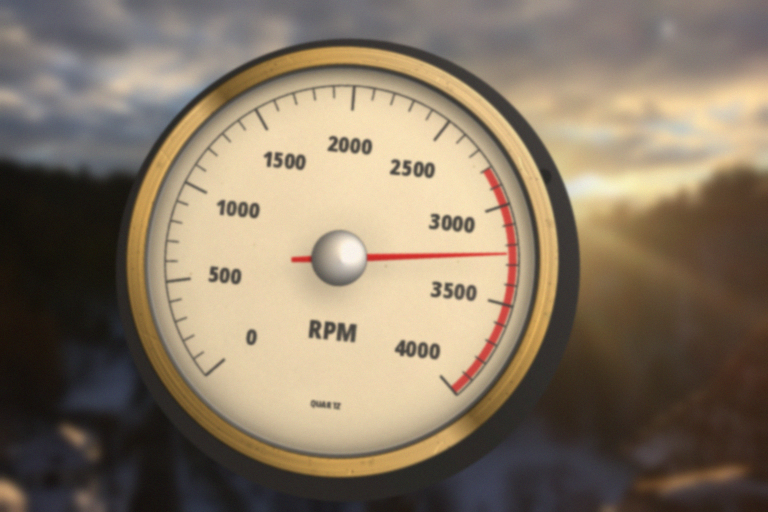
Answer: rpm 3250
